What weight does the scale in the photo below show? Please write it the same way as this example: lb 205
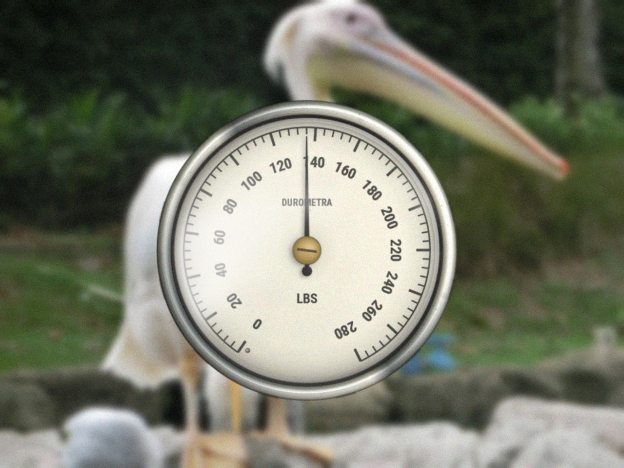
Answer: lb 136
